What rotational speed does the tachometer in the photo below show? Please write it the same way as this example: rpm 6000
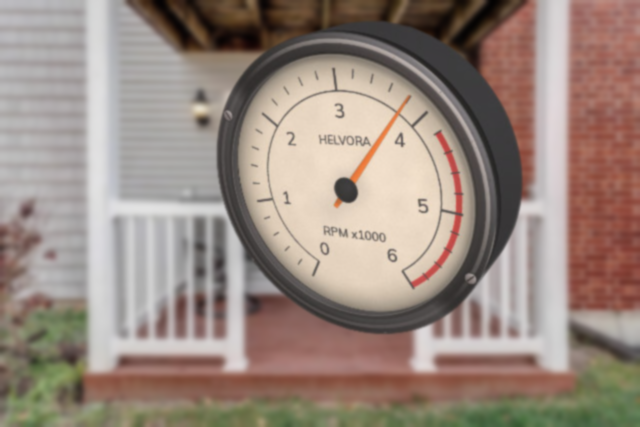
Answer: rpm 3800
